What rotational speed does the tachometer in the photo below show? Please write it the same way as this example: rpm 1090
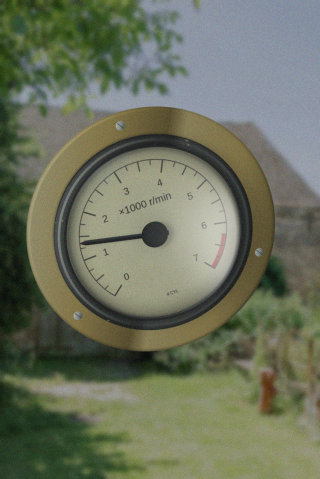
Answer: rpm 1375
